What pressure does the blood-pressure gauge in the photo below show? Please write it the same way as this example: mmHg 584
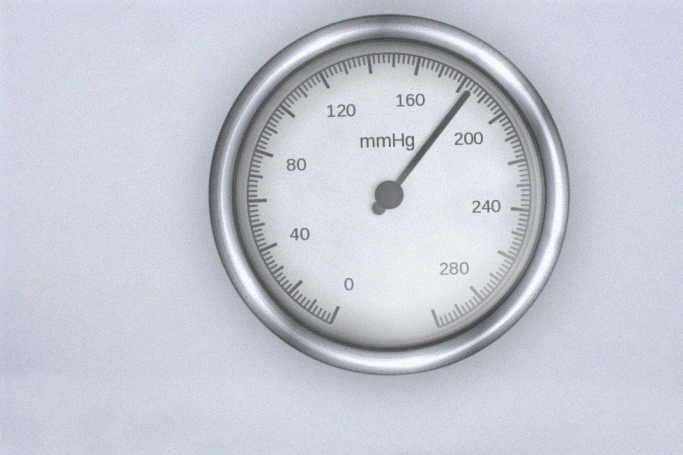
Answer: mmHg 184
